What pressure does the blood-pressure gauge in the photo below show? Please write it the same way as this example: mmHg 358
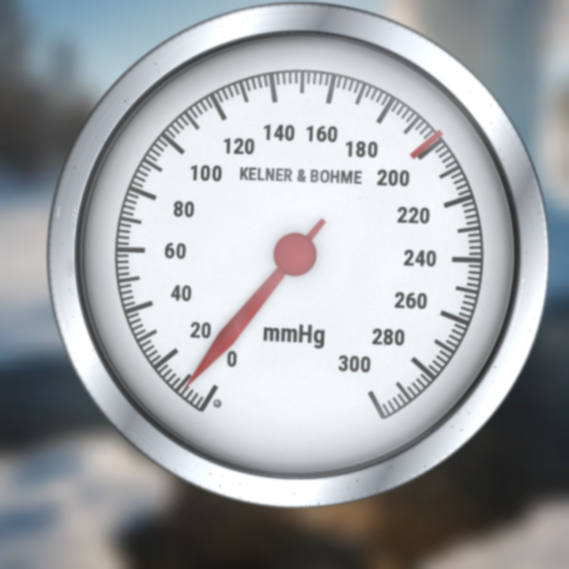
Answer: mmHg 8
